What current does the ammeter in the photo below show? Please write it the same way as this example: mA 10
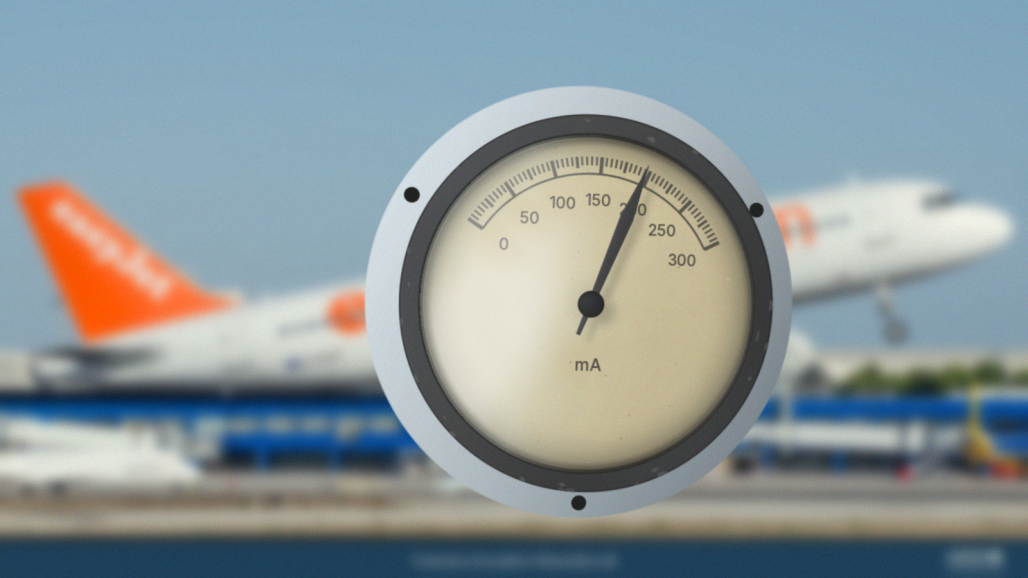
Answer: mA 195
